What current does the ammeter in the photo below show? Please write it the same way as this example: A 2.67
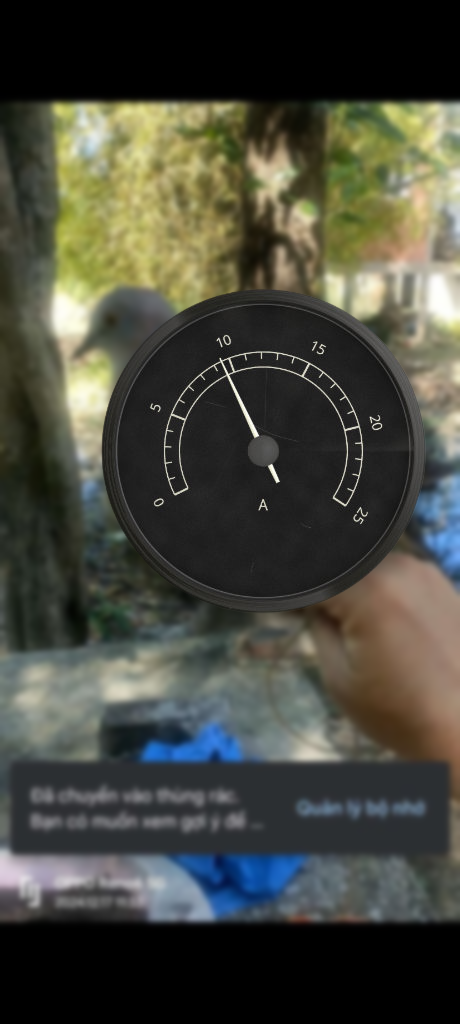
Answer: A 9.5
